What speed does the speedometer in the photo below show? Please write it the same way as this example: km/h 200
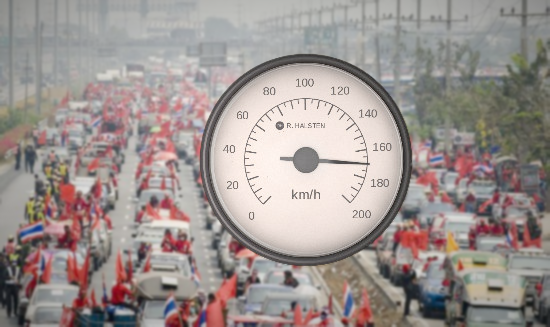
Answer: km/h 170
